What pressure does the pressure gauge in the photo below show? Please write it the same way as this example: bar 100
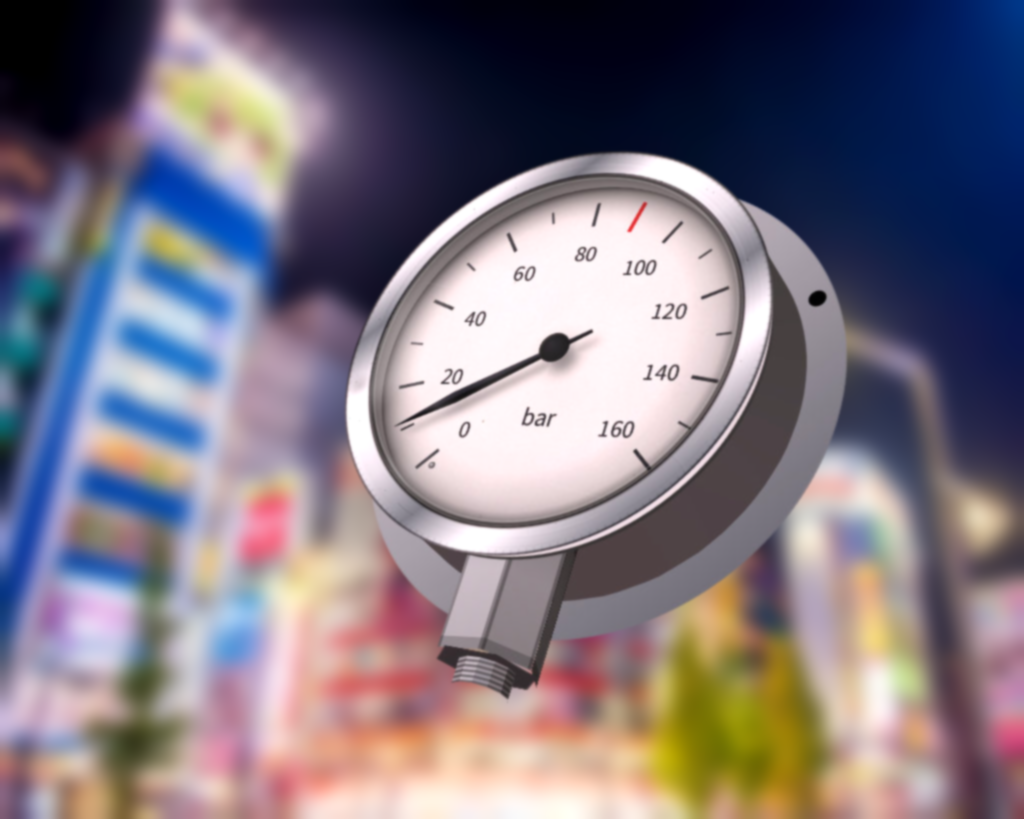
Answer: bar 10
